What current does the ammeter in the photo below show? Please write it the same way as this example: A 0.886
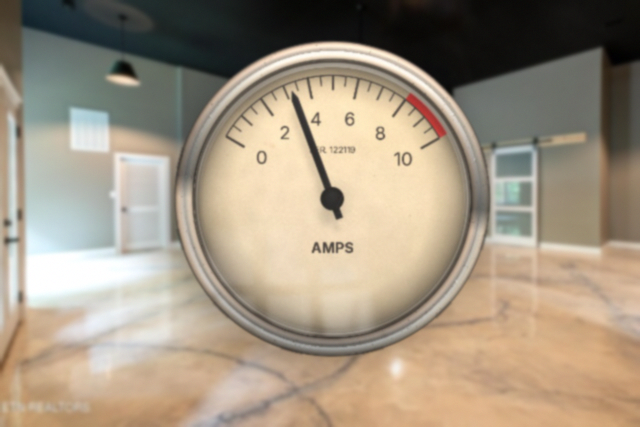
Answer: A 3.25
